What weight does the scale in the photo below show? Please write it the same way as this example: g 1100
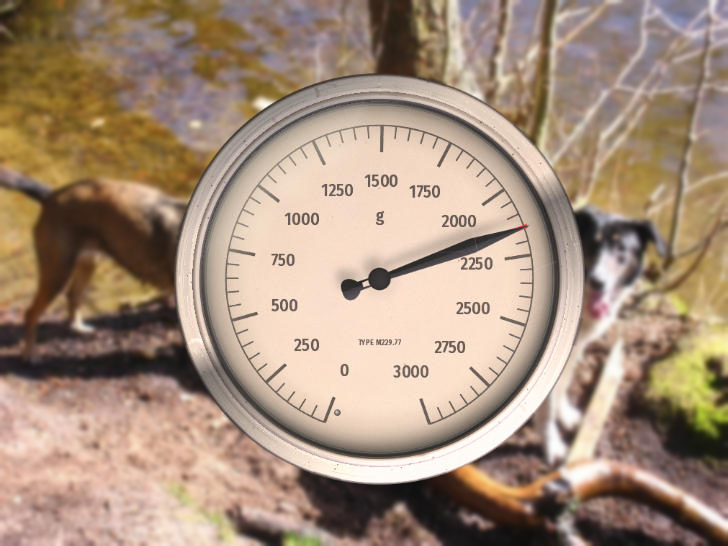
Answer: g 2150
